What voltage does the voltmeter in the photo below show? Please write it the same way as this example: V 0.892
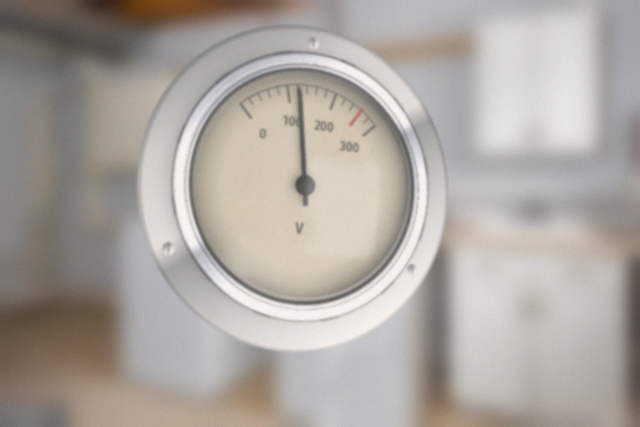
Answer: V 120
